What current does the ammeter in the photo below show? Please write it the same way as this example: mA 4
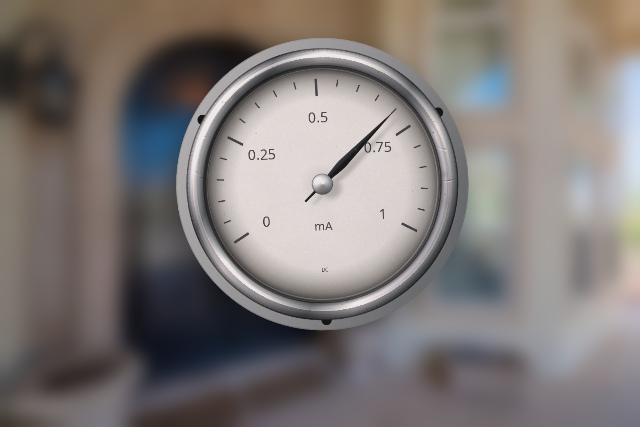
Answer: mA 0.7
